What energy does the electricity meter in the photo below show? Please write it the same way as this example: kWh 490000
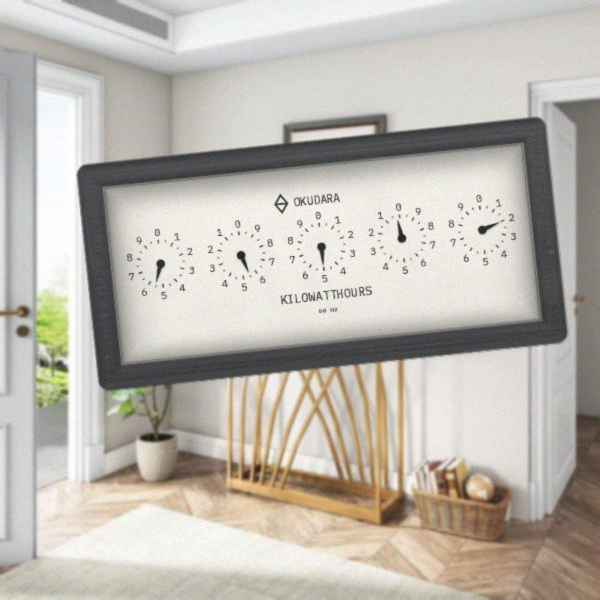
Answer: kWh 55502
